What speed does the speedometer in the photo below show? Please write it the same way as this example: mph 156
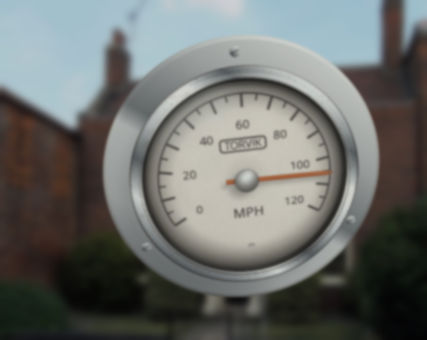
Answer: mph 105
